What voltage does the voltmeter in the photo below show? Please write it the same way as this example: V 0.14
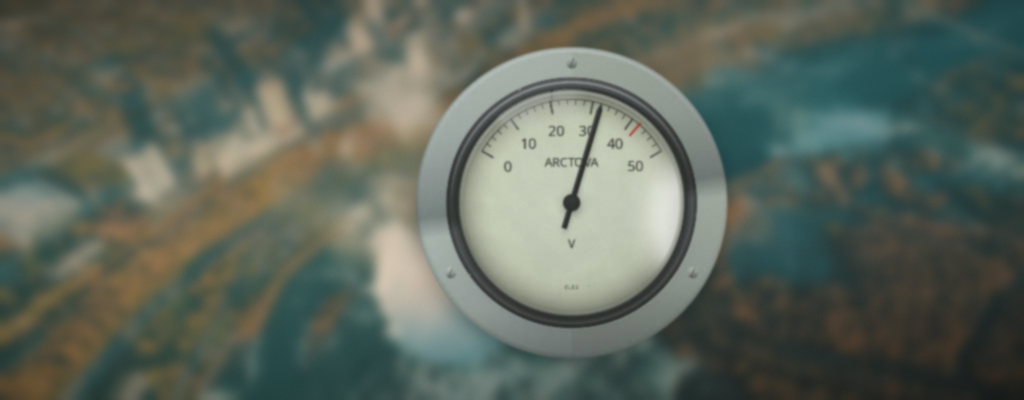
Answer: V 32
